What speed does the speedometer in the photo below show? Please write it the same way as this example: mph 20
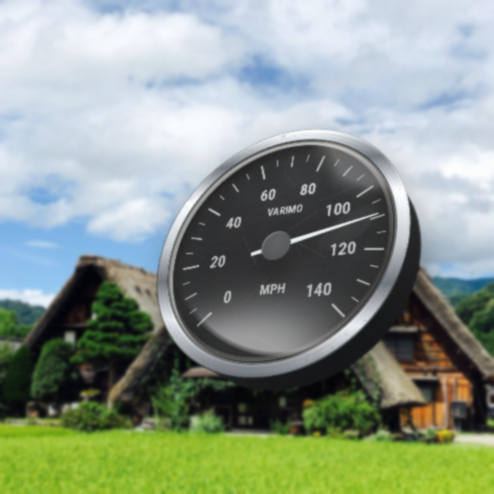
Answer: mph 110
